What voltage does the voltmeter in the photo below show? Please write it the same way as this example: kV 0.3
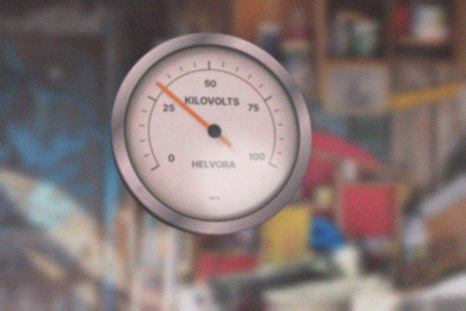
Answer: kV 30
